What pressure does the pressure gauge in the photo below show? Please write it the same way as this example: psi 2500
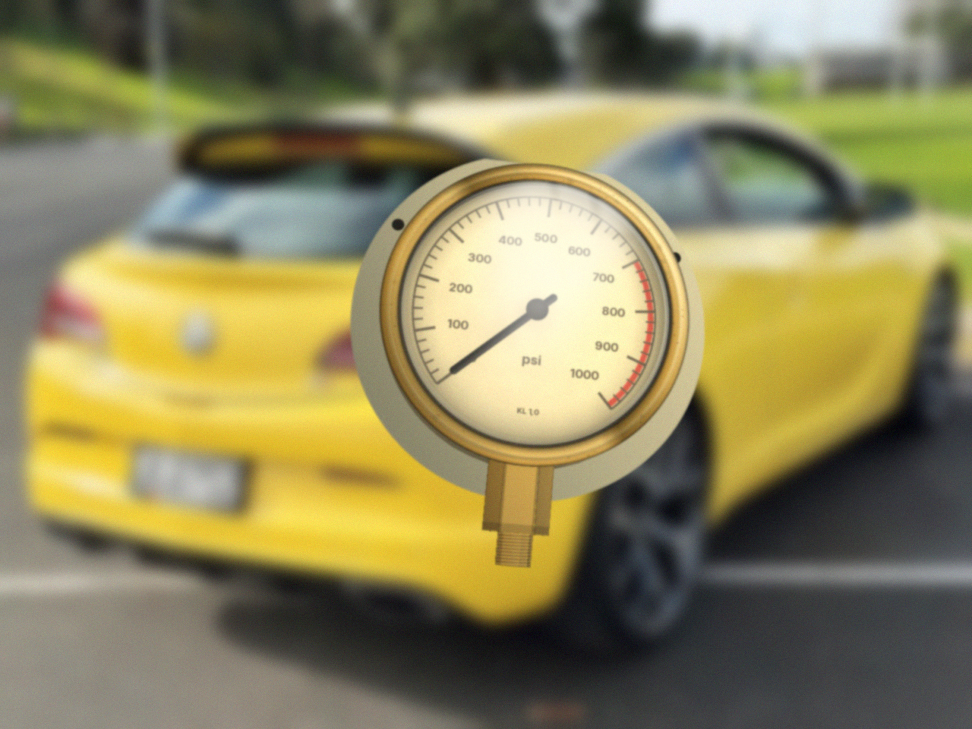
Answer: psi 0
